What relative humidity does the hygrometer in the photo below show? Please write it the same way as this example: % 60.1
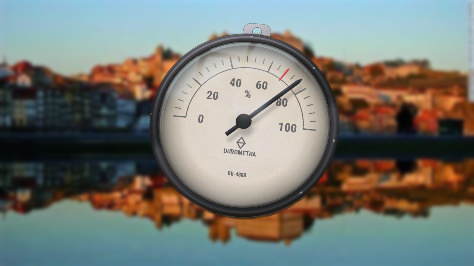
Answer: % 76
